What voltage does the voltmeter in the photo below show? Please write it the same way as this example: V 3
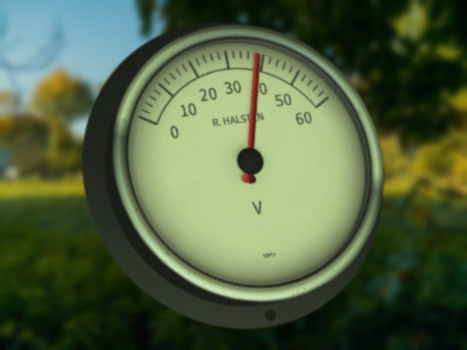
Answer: V 38
